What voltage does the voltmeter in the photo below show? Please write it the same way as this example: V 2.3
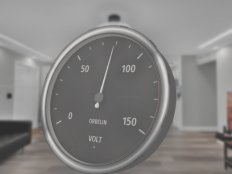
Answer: V 80
